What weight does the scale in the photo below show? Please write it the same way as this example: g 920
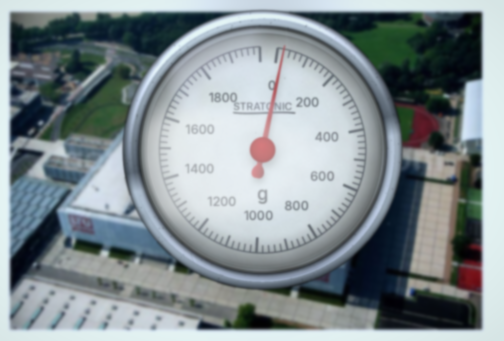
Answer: g 20
